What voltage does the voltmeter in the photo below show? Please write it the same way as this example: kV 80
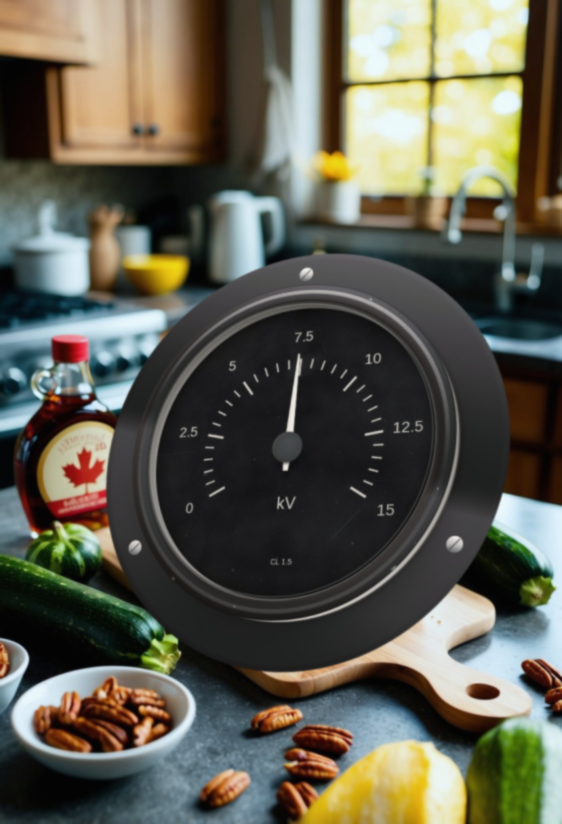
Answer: kV 7.5
